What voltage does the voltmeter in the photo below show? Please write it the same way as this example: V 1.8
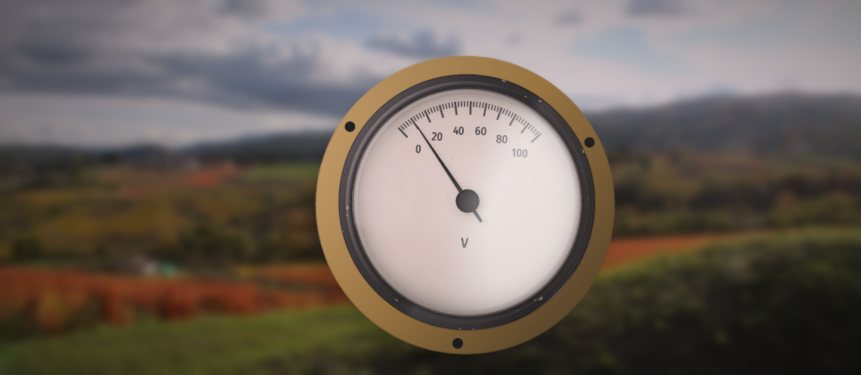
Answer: V 10
